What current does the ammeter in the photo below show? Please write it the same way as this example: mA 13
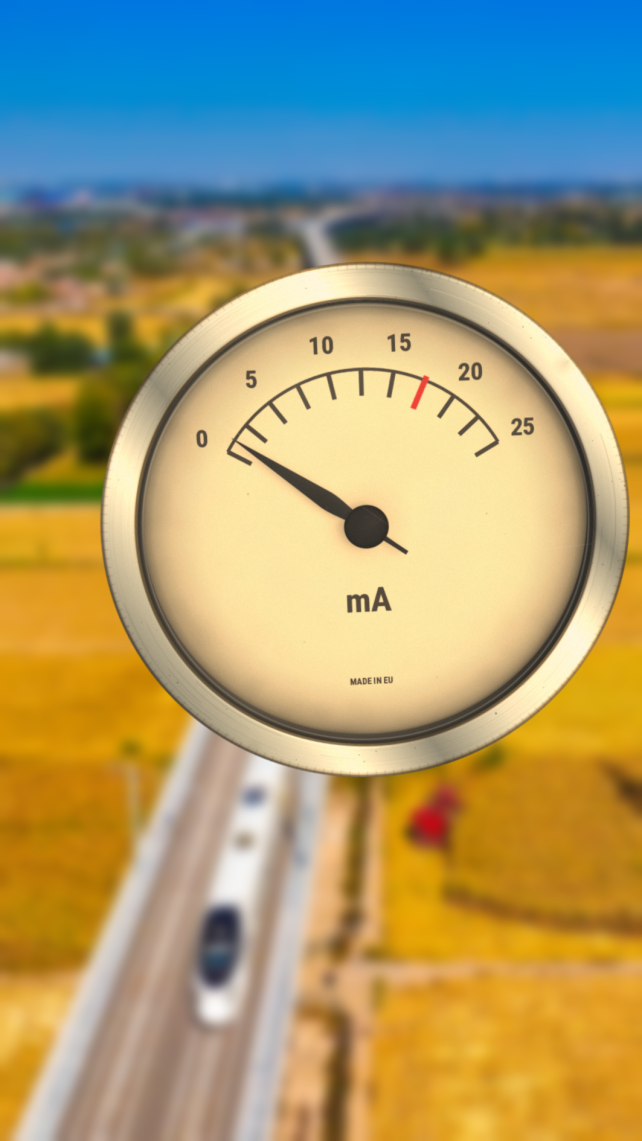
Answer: mA 1.25
